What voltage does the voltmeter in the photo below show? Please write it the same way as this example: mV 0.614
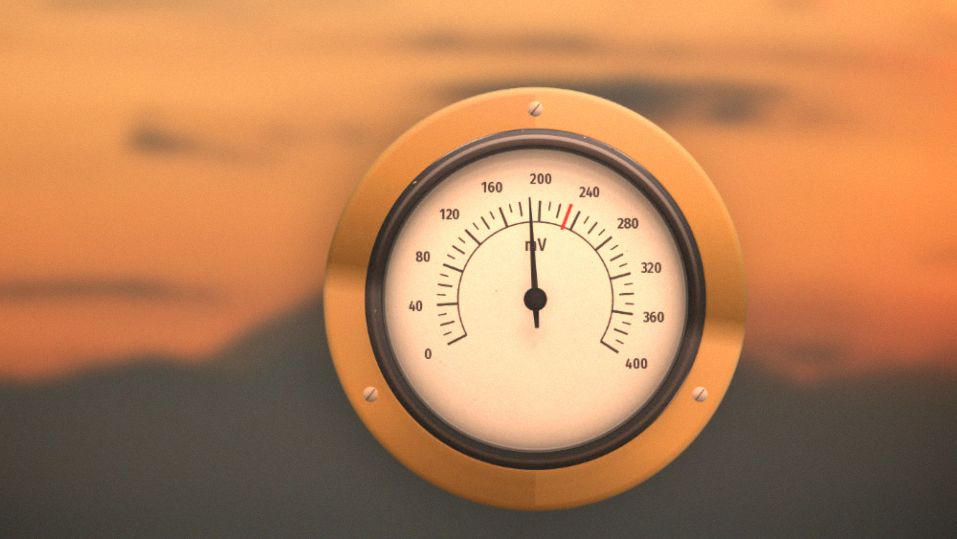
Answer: mV 190
